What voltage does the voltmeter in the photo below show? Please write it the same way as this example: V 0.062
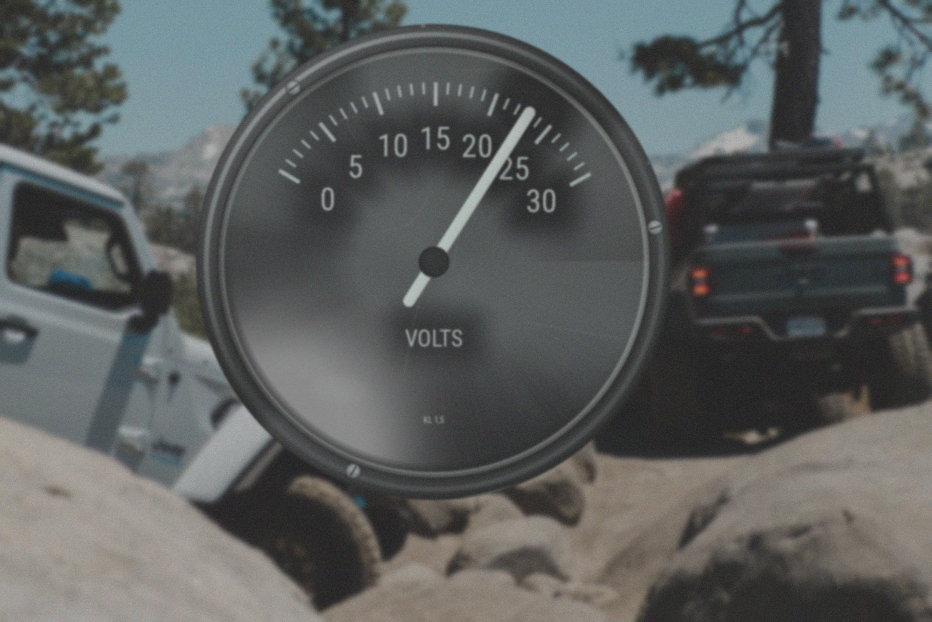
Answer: V 23
